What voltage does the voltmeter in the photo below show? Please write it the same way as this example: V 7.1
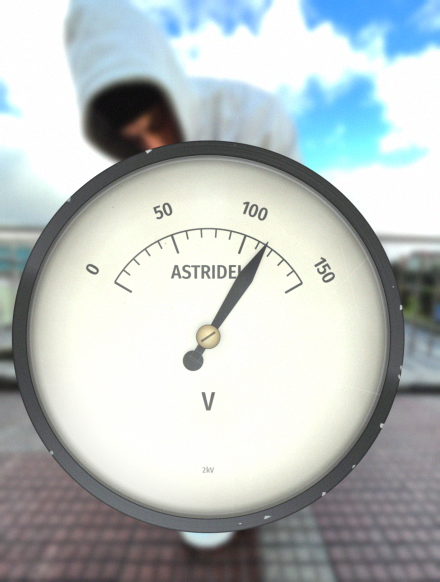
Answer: V 115
